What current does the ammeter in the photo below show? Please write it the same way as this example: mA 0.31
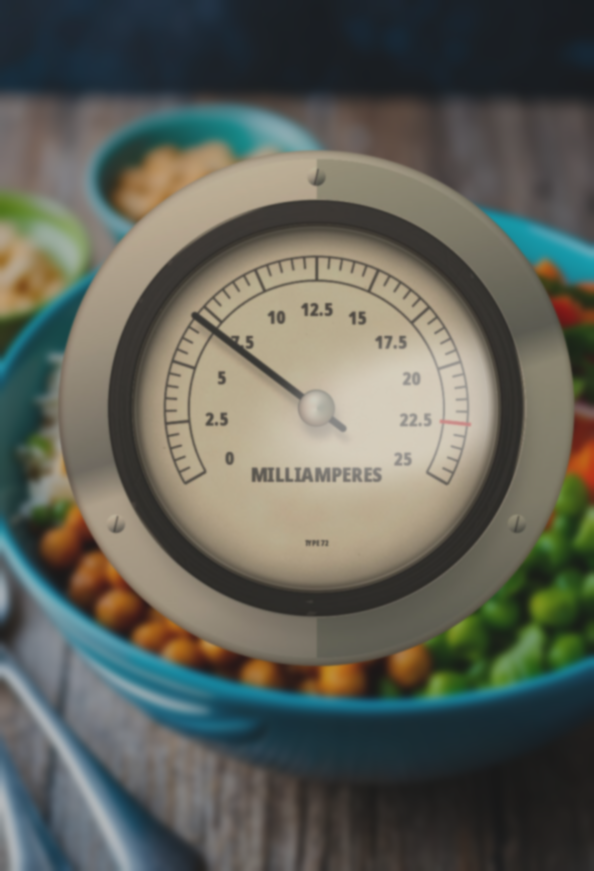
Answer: mA 7
